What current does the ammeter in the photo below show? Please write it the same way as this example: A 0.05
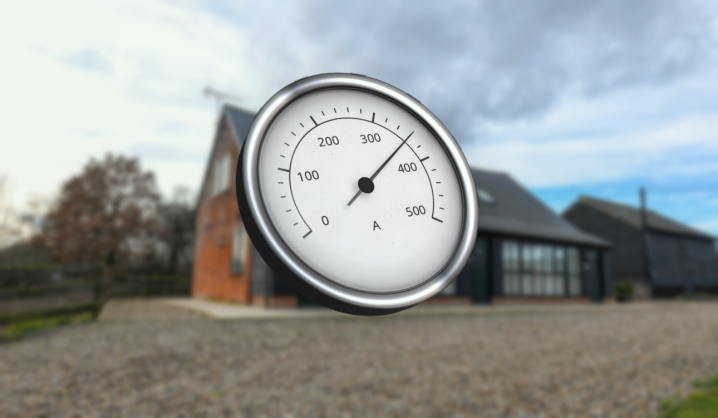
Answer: A 360
